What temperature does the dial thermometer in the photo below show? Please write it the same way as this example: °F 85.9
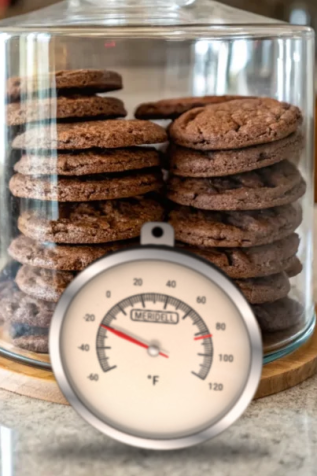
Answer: °F -20
